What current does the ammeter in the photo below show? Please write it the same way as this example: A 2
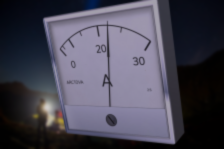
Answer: A 22.5
